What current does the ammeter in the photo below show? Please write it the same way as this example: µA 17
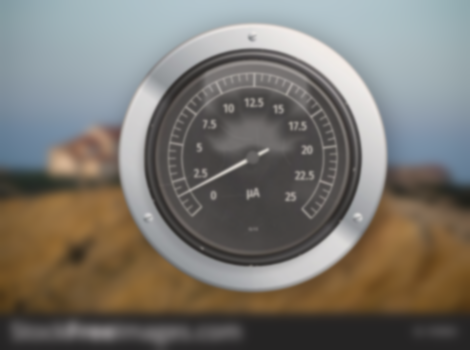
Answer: µA 1.5
